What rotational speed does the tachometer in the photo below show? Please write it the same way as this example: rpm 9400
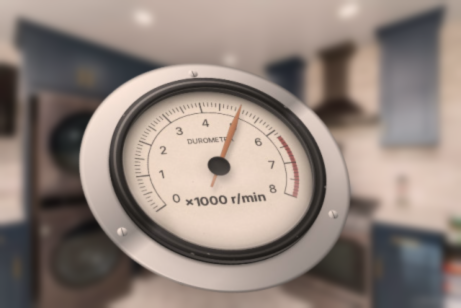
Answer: rpm 5000
